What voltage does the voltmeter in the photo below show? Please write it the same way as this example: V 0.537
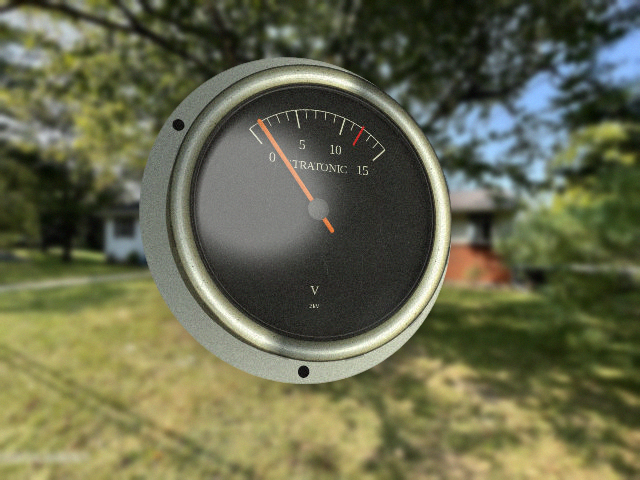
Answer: V 1
